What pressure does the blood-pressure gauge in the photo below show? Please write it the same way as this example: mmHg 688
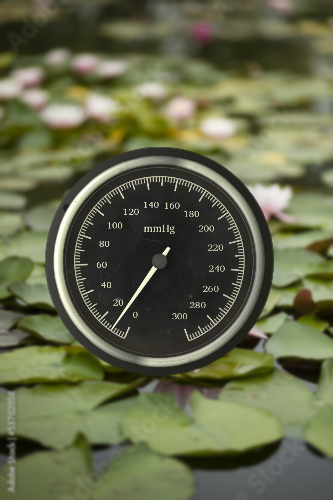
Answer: mmHg 10
